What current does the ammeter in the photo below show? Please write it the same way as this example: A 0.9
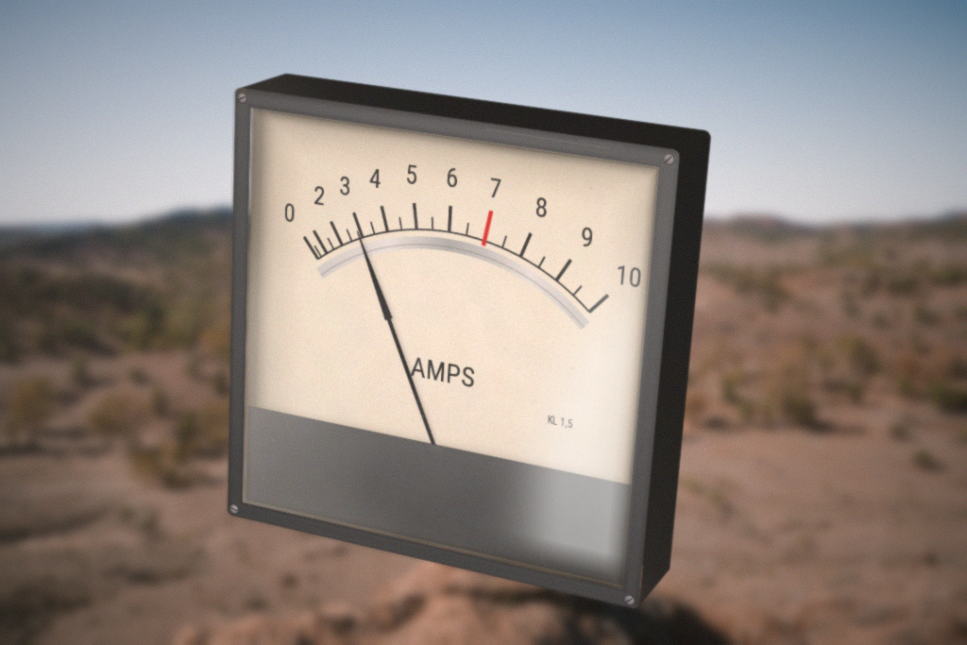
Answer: A 3
